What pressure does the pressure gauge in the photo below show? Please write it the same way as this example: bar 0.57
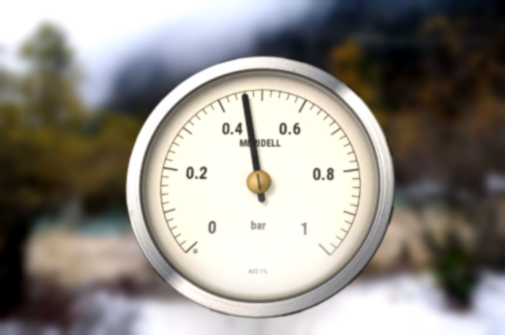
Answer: bar 0.46
